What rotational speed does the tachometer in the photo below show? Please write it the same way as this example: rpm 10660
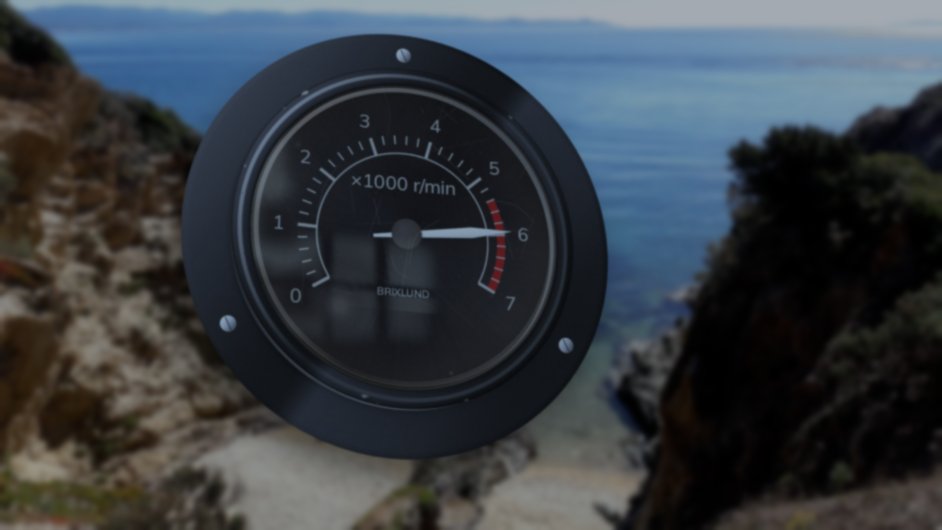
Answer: rpm 6000
